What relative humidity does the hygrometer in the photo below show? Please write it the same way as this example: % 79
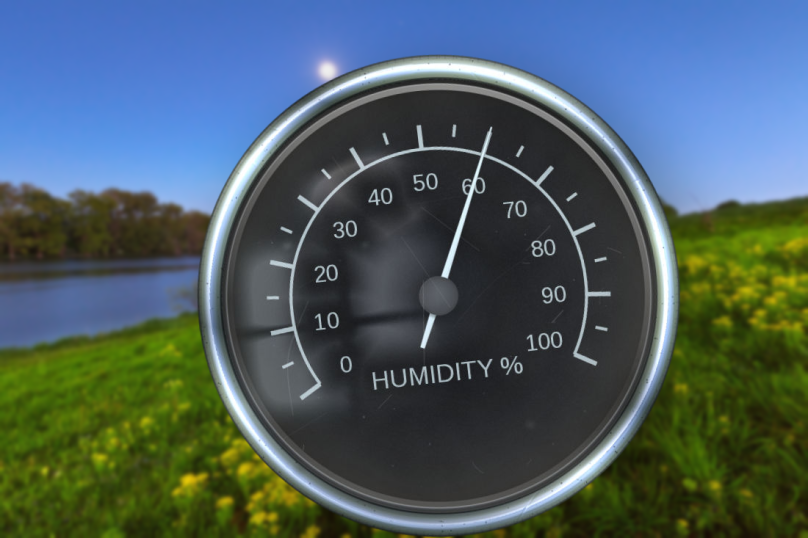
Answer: % 60
